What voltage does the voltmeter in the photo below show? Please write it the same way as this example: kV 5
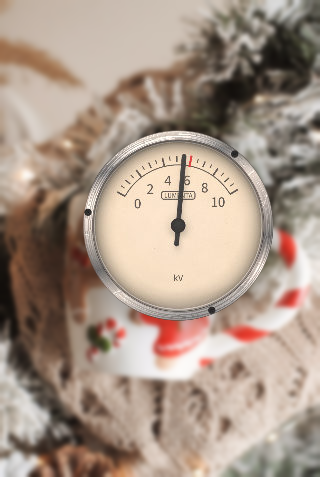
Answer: kV 5.5
